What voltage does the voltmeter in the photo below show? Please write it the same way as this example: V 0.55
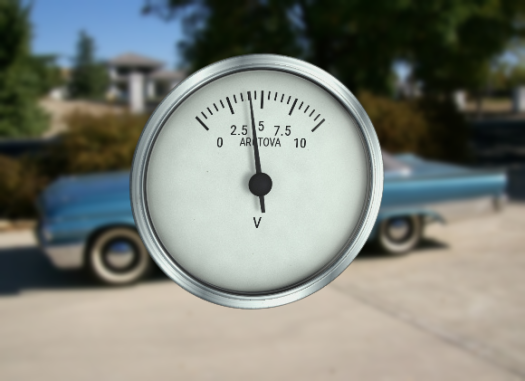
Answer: V 4
